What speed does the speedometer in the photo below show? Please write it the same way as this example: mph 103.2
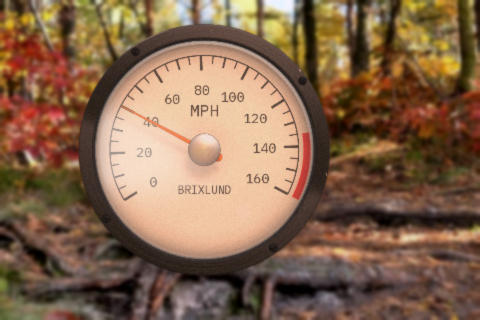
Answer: mph 40
